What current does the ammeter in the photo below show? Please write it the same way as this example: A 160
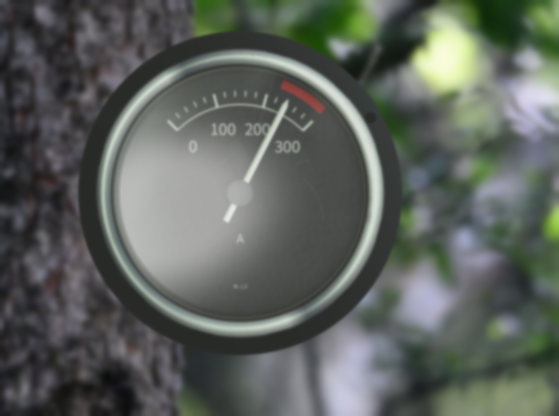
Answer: A 240
